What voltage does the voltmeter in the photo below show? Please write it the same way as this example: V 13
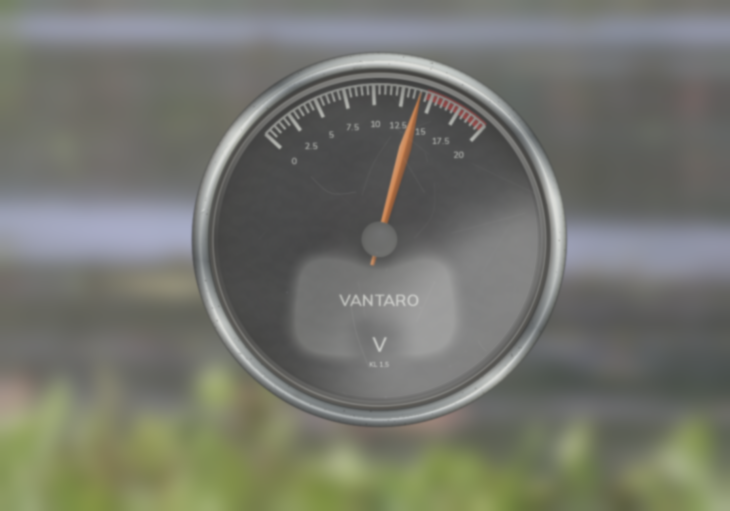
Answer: V 14
